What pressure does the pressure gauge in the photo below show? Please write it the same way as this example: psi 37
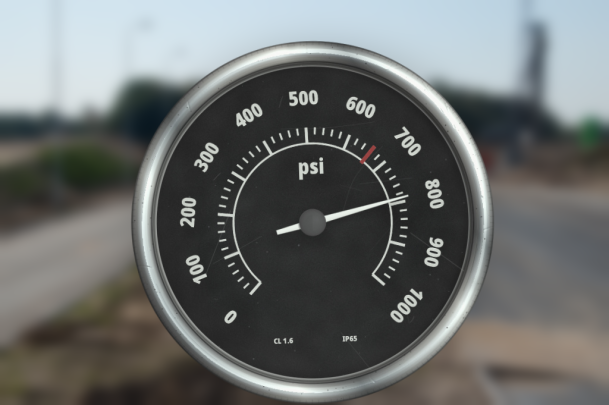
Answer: psi 790
